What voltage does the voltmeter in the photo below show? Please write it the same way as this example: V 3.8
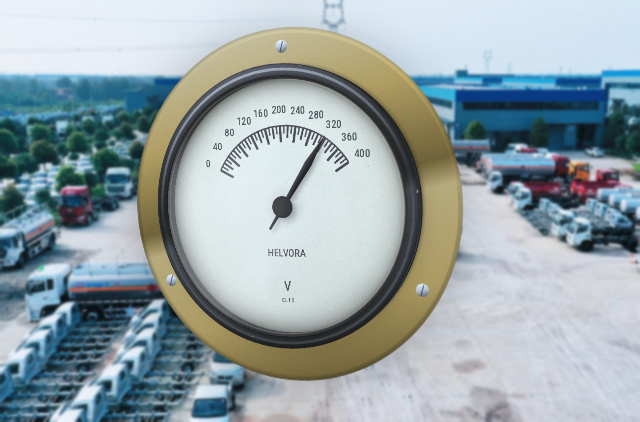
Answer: V 320
